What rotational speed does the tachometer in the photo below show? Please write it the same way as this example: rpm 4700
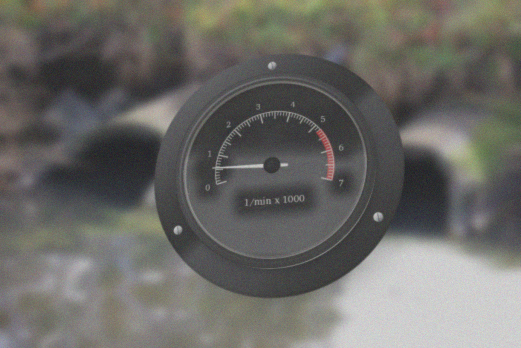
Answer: rpm 500
